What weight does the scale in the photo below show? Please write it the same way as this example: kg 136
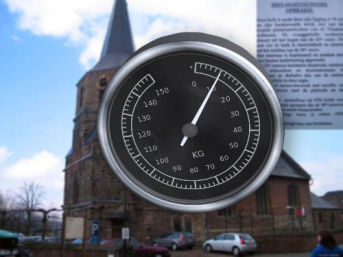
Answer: kg 10
